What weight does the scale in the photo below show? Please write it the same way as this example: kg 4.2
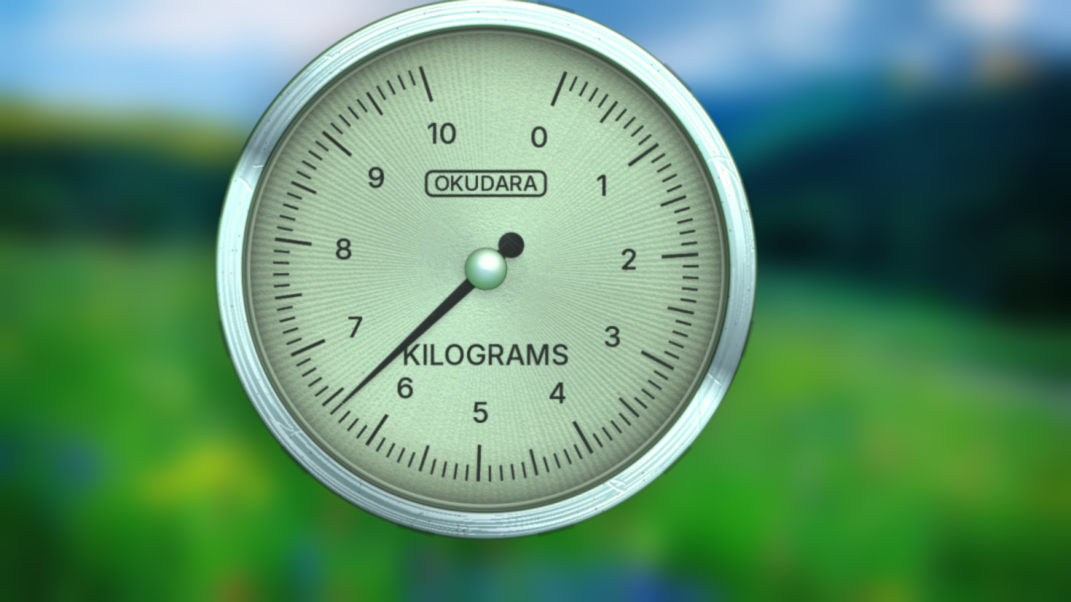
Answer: kg 6.4
